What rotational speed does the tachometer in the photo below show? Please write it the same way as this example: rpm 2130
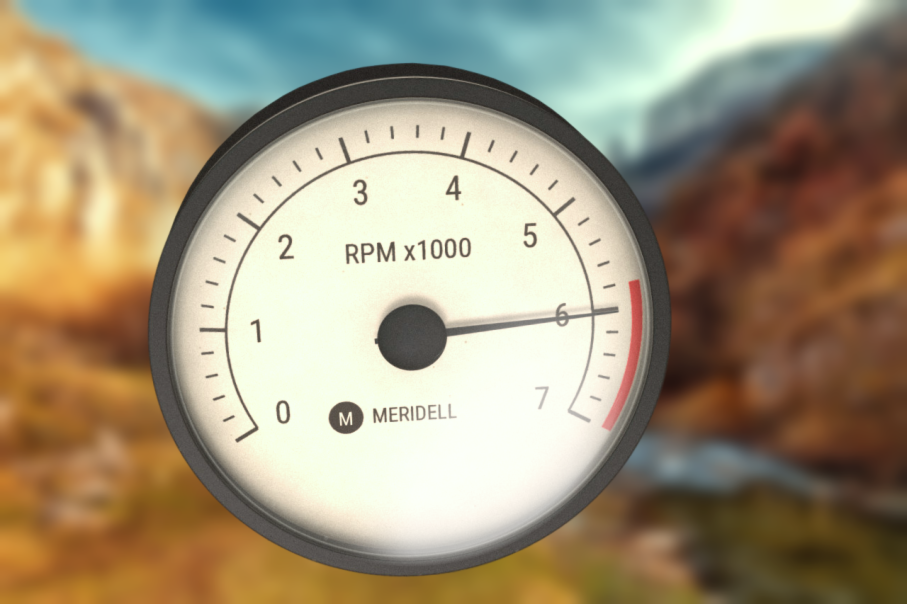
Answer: rpm 6000
